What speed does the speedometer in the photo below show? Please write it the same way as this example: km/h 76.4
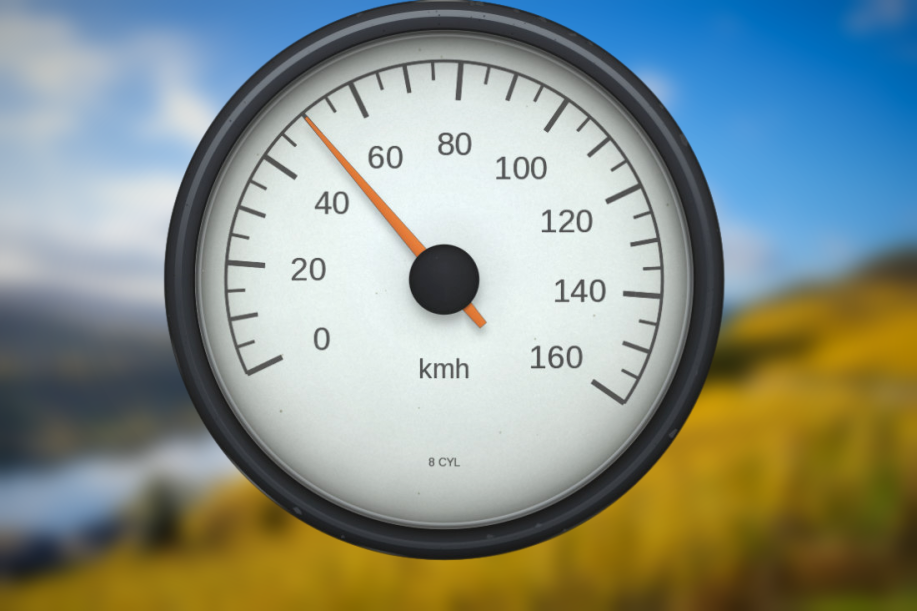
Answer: km/h 50
